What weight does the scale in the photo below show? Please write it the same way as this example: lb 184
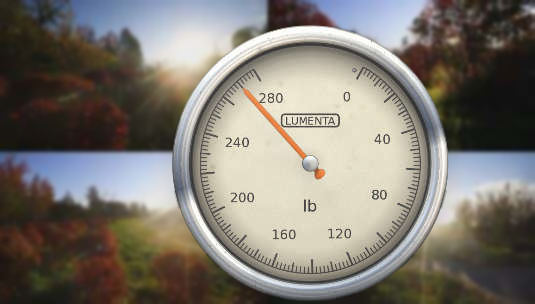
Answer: lb 270
